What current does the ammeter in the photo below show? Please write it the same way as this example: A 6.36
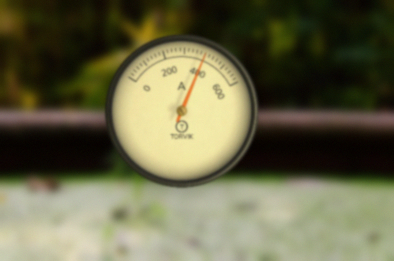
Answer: A 400
